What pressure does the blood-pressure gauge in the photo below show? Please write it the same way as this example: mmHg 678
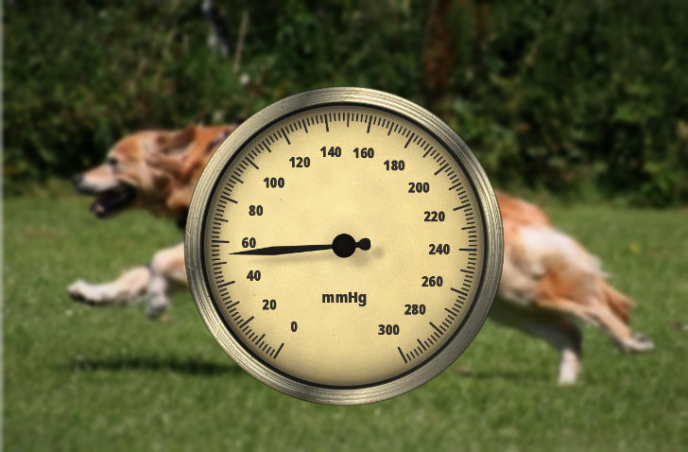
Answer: mmHg 54
